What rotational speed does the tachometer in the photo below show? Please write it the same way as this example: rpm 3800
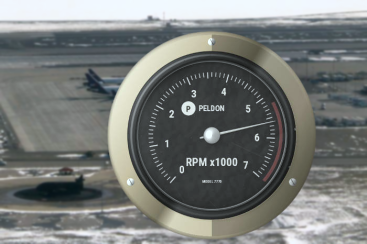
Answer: rpm 5600
